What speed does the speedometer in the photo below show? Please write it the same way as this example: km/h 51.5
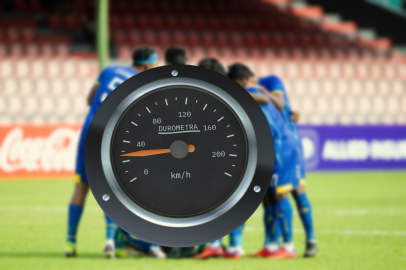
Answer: km/h 25
